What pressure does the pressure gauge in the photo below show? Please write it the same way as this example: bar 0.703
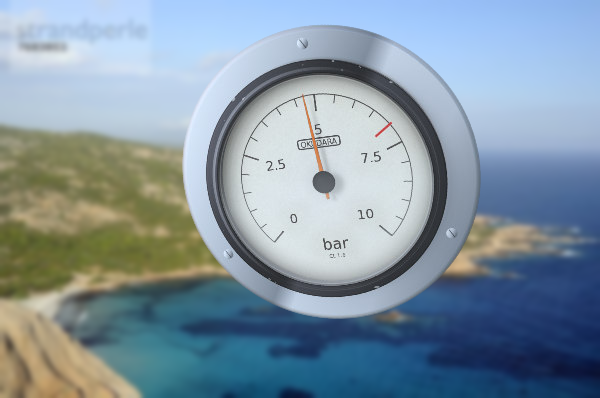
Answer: bar 4.75
